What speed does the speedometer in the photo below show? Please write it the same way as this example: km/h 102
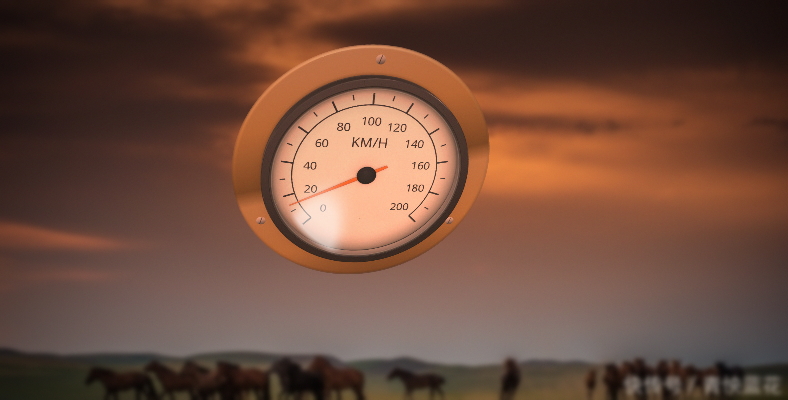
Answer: km/h 15
